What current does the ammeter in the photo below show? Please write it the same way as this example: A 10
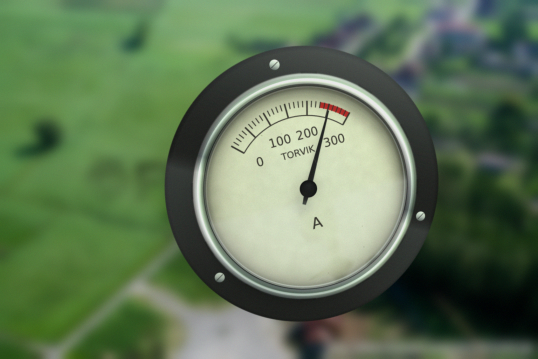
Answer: A 250
